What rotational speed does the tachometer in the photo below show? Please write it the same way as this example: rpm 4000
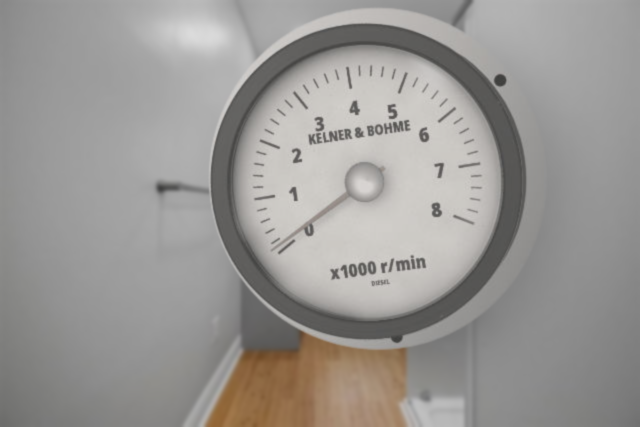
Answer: rpm 100
